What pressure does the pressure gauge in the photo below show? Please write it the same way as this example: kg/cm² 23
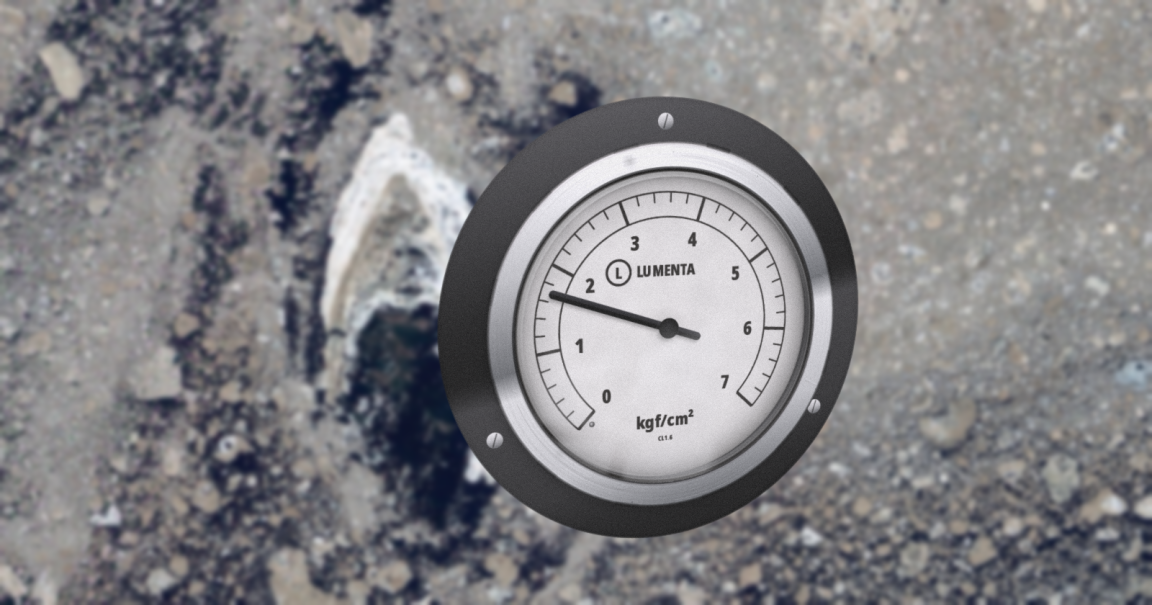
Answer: kg/cm² 1.7
